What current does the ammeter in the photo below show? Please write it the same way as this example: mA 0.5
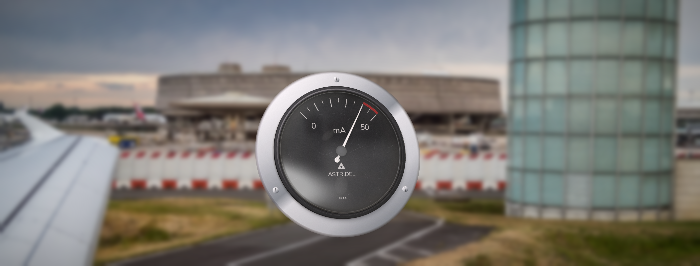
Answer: mA 40
